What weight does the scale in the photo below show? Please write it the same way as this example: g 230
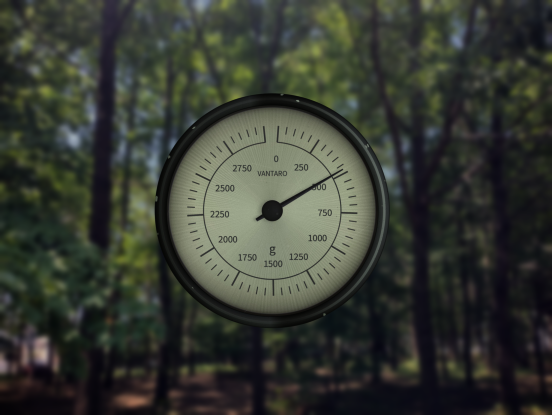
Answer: g 475
